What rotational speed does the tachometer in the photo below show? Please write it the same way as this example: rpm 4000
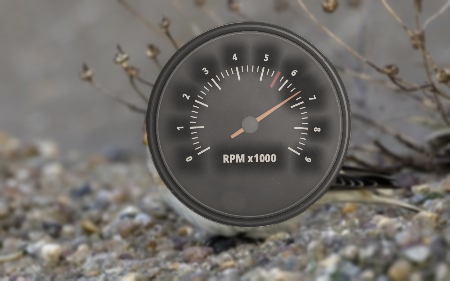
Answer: rpm 6600
